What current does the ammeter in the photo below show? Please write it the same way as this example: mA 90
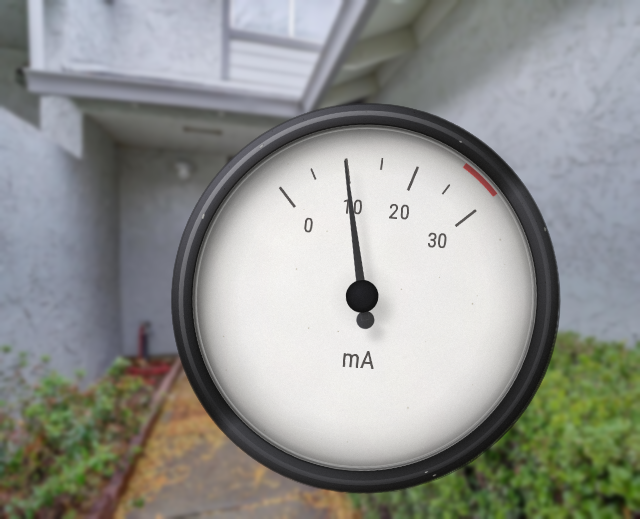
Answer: mA 10
